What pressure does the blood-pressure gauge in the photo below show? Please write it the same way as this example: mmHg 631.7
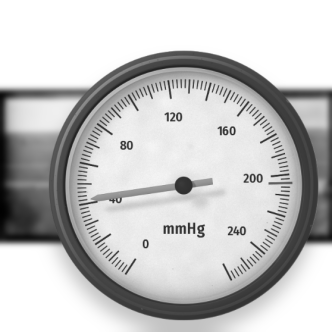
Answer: mmHg 42
